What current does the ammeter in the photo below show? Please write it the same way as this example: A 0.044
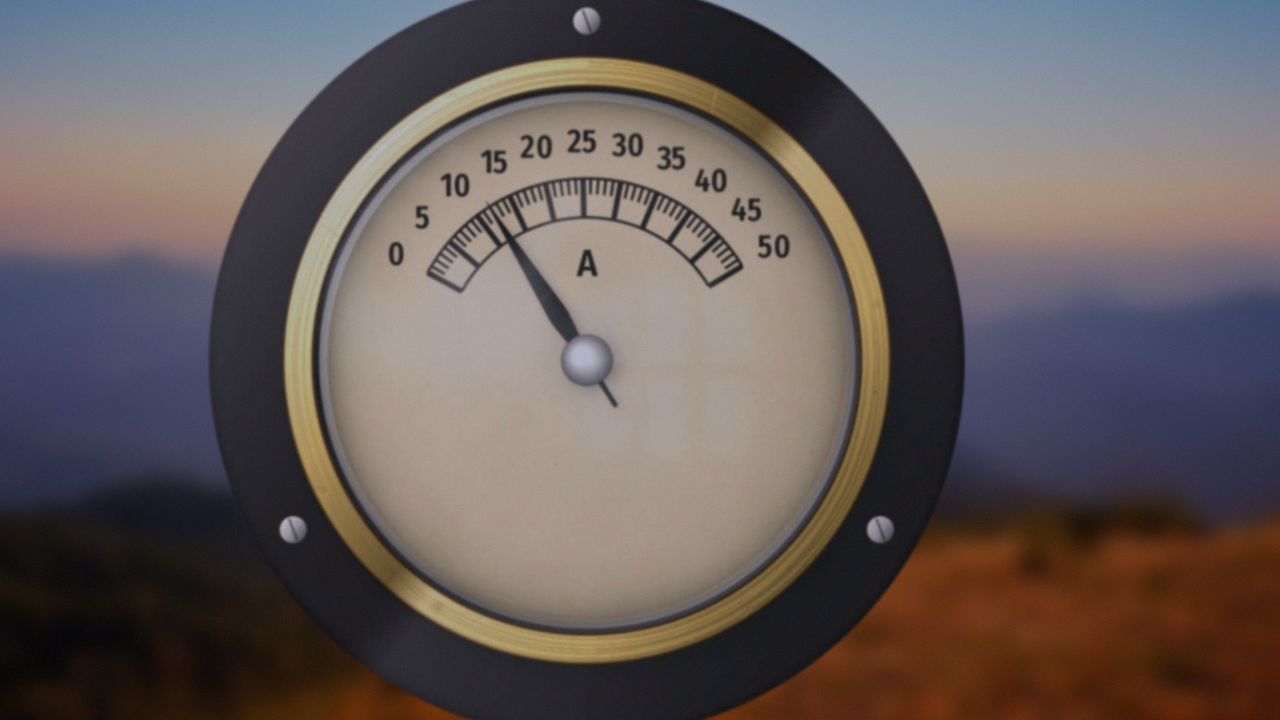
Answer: A 12
